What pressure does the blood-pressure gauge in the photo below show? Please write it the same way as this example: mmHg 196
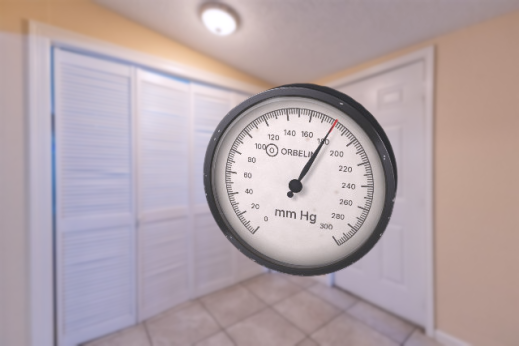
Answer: mmHg 180
